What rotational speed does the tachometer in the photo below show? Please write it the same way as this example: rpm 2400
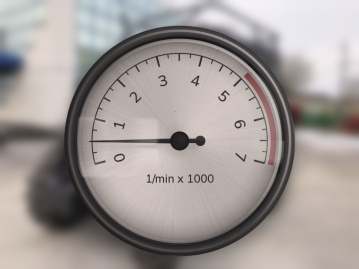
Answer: rpm 500
